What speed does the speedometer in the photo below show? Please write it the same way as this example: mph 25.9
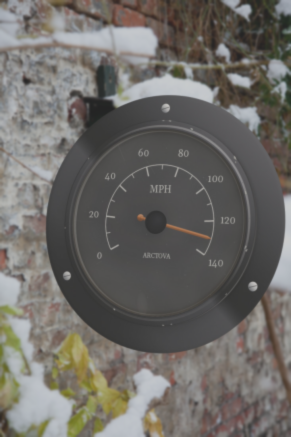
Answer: mph 130
